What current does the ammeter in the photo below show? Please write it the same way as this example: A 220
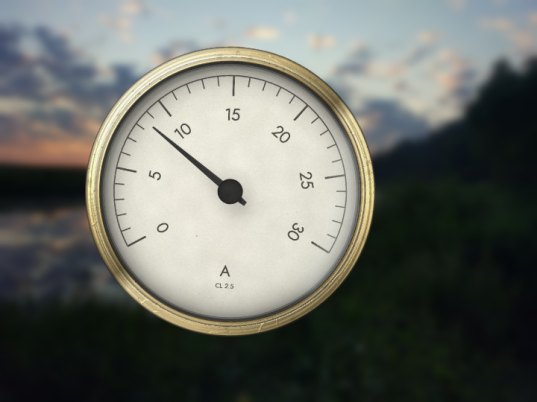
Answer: A 8.5
